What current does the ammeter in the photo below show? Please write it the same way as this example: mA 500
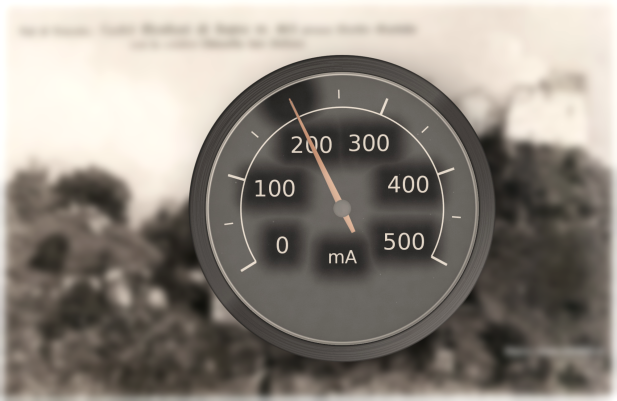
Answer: mA 200
